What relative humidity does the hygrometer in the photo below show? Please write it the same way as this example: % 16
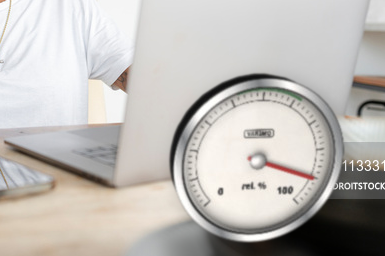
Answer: % 90
